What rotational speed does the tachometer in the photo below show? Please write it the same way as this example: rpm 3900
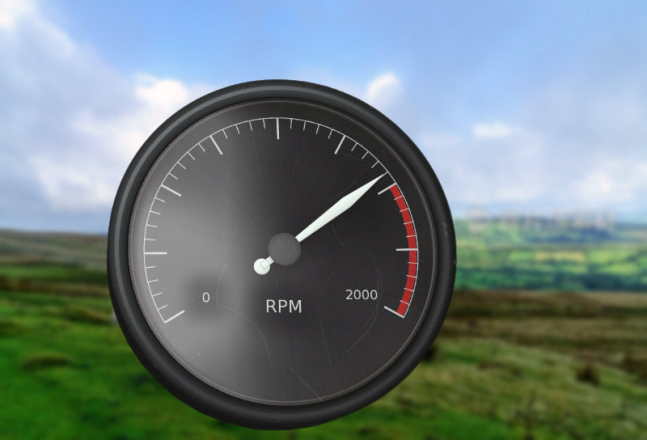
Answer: rpm 1450
